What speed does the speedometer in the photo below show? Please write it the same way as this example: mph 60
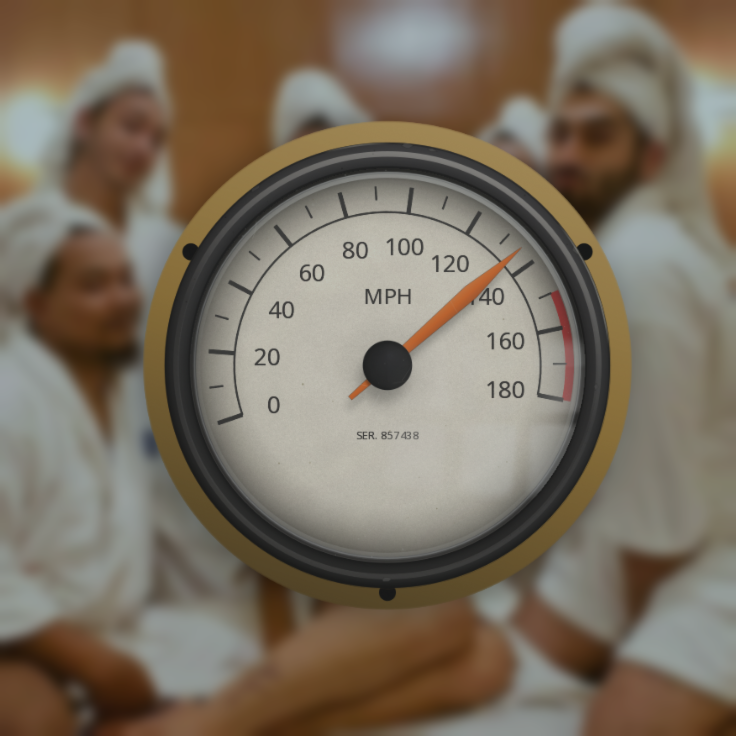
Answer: mph 135
